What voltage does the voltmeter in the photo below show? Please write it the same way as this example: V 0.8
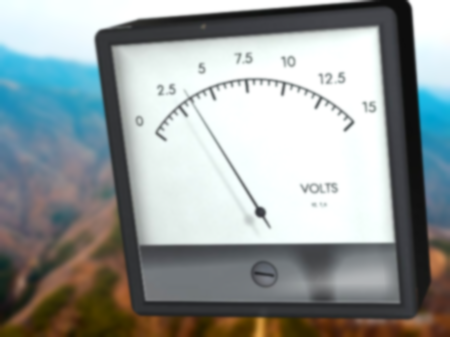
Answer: V 3.5
